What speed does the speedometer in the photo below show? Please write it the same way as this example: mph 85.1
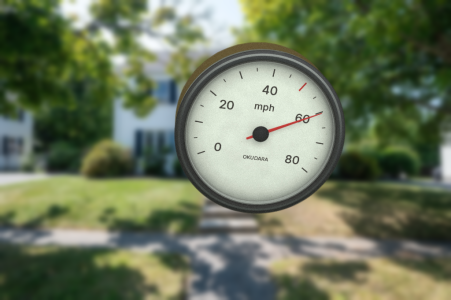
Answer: mph 60
